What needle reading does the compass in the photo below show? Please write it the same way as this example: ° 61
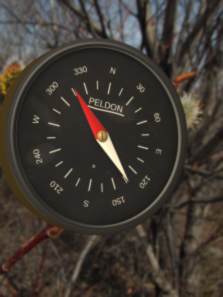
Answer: ° 315
